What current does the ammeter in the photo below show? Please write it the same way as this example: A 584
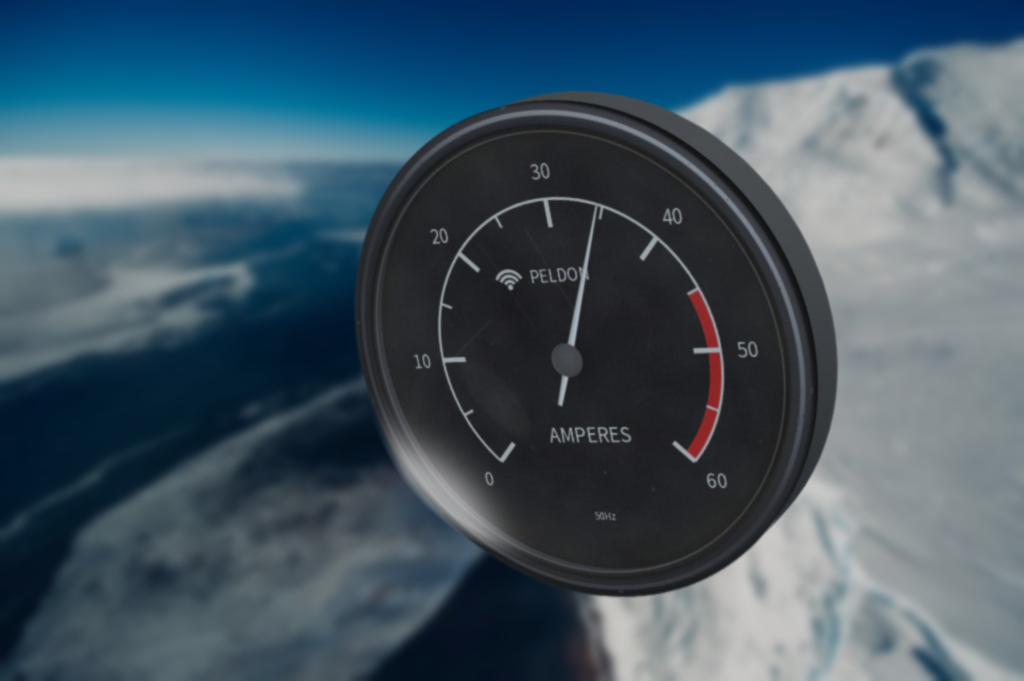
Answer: A 35
